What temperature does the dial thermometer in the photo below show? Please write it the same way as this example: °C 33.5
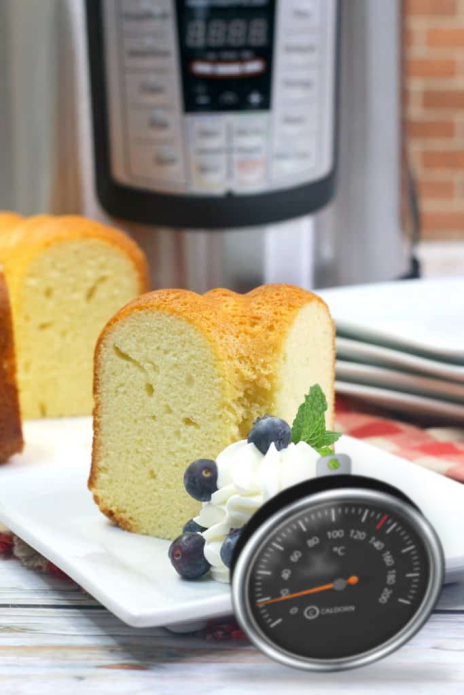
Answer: °C 20
